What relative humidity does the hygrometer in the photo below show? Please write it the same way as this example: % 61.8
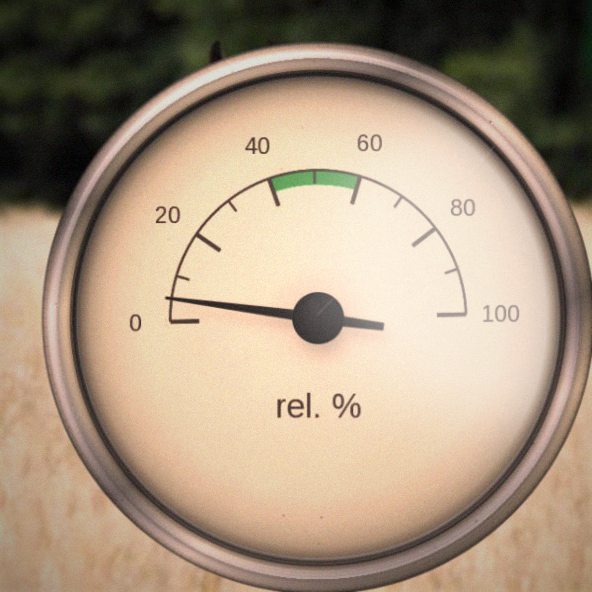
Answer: % 5
